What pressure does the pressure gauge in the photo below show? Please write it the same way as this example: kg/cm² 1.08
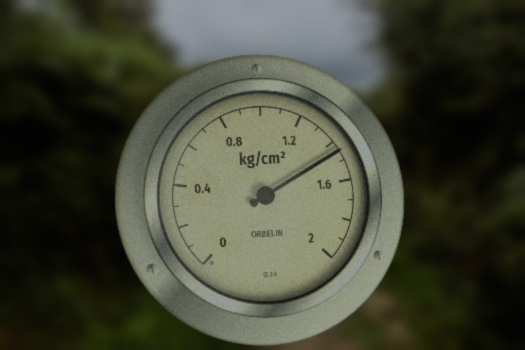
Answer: kg/cm² 1.45
